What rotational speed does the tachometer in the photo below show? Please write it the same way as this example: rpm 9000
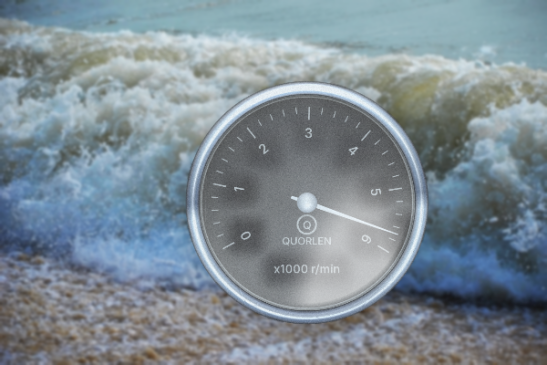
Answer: rpm 5700
